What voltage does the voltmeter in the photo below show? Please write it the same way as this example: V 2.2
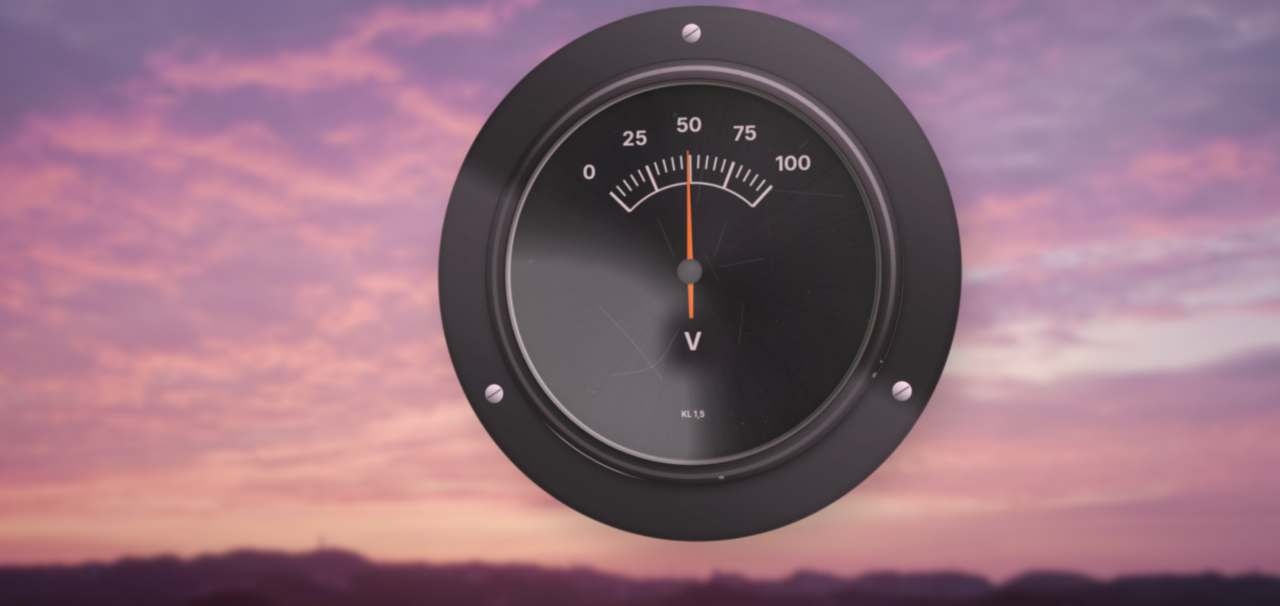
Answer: V 50
